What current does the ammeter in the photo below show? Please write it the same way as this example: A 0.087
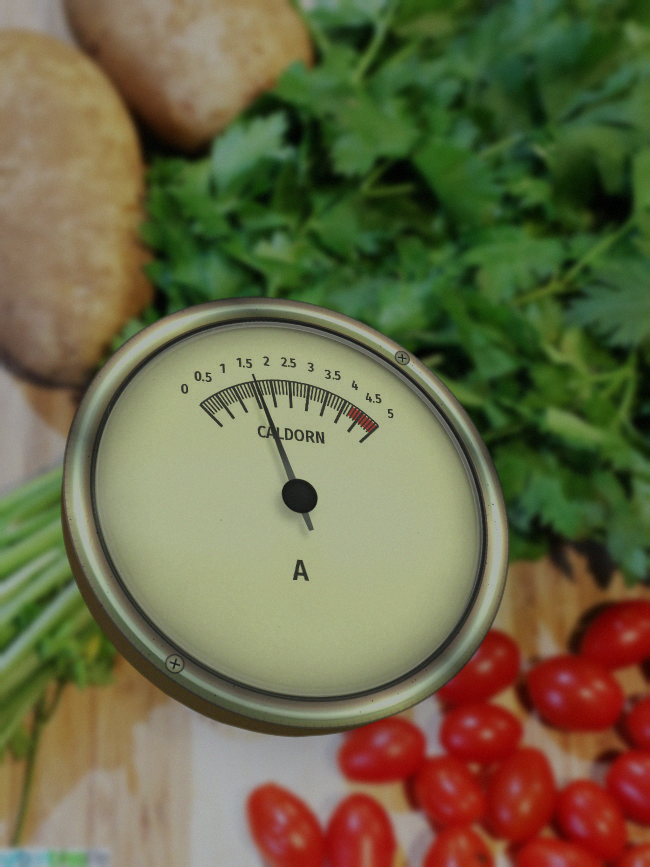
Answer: A 1.5
